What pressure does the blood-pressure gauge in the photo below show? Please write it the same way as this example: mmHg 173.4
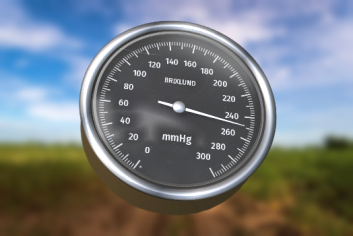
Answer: mmHg 250
